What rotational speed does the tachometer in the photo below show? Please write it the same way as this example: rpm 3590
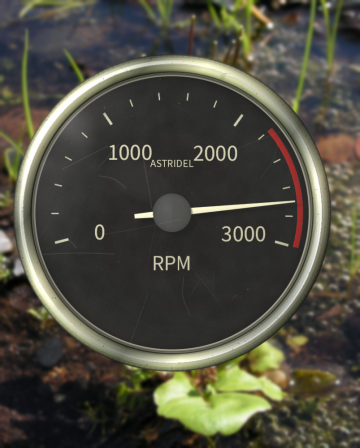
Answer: rpm 2700
